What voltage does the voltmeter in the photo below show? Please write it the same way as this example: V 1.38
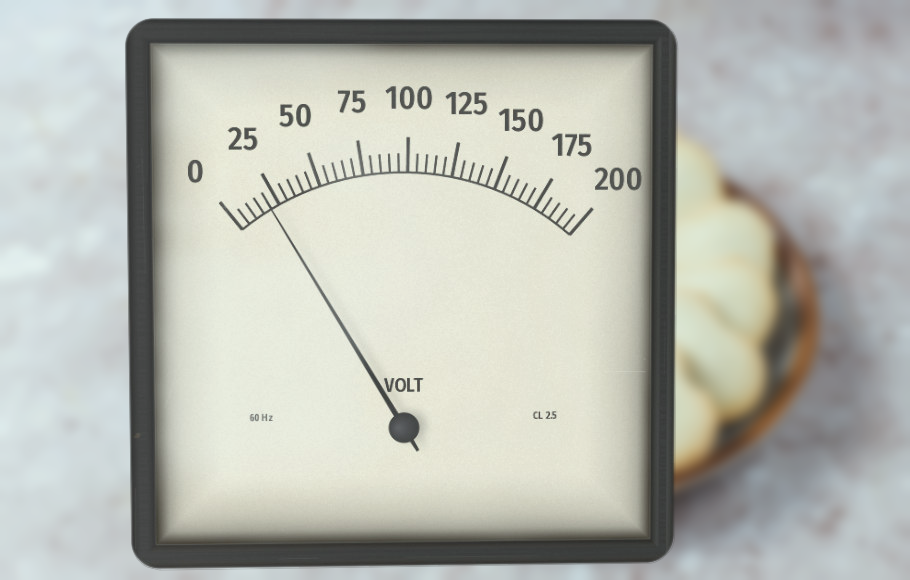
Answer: V 20
